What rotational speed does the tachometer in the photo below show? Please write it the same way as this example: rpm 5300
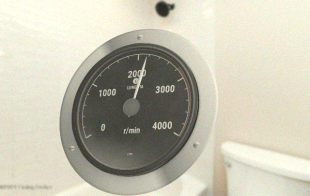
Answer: rpm 2200
